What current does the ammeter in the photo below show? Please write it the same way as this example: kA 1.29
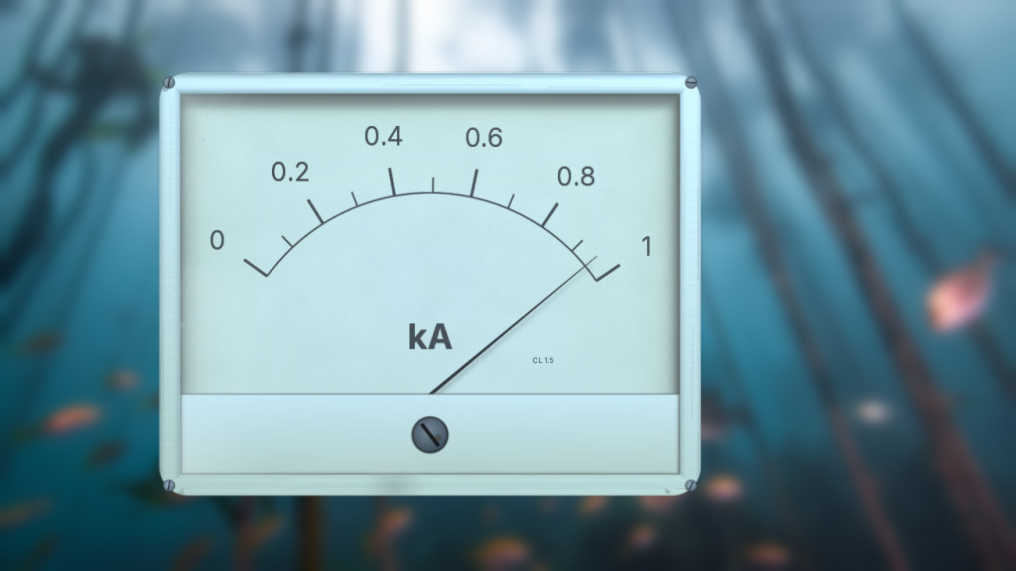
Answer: kA 0.95
